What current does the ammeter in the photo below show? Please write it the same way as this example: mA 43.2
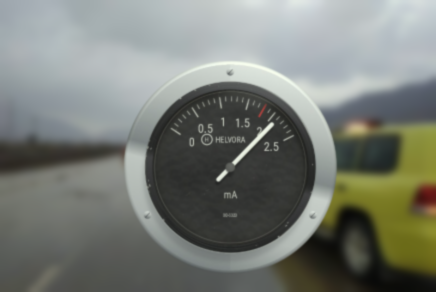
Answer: mA 2.1
